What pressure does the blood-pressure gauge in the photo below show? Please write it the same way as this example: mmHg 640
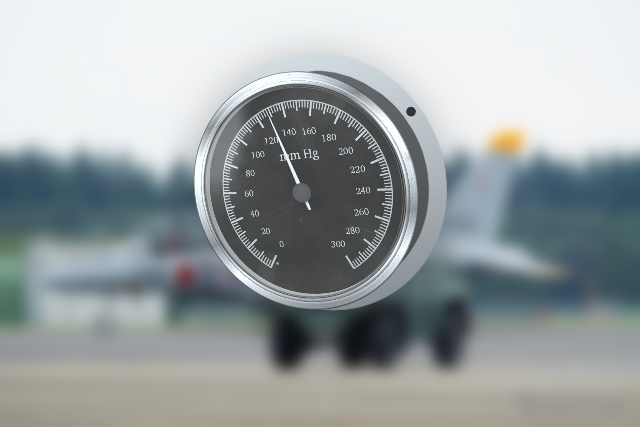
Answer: mmHg 130
